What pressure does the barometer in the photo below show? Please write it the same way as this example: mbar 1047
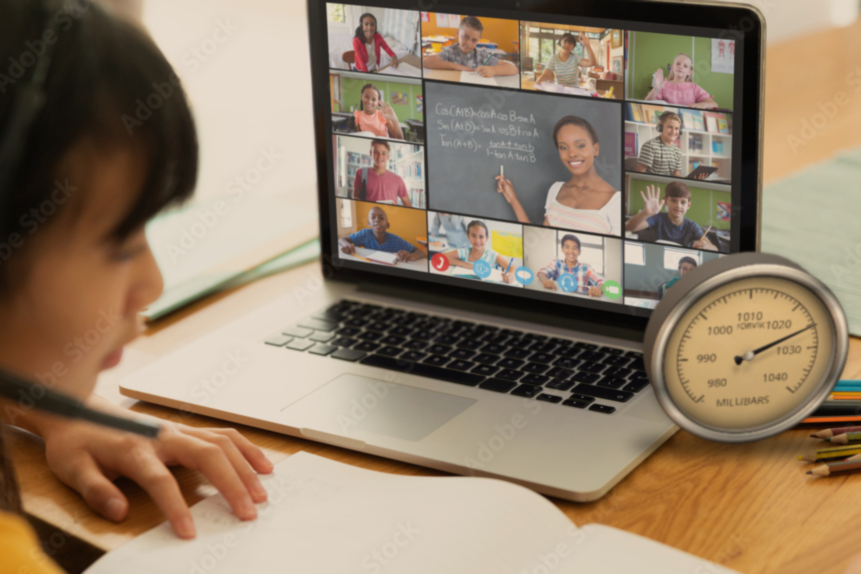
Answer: mbar 1025
